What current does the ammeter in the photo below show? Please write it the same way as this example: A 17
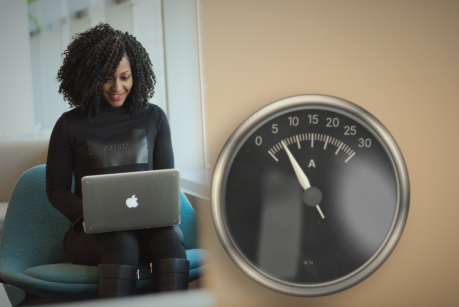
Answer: A 5
